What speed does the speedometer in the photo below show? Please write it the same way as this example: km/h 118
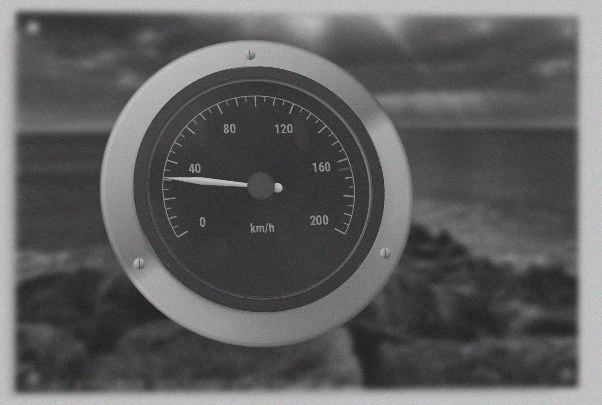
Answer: km/h 30
